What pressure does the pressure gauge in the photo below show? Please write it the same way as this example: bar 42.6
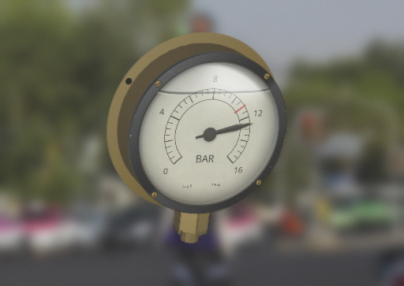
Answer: bar 12.5
